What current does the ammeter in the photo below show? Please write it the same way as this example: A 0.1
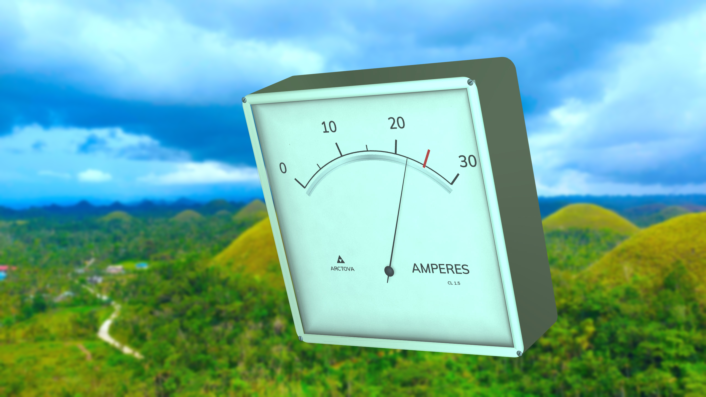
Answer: A 22.5
